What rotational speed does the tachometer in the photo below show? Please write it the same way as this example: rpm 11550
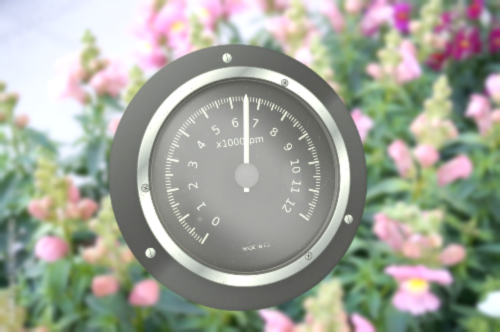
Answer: rpm 6500
